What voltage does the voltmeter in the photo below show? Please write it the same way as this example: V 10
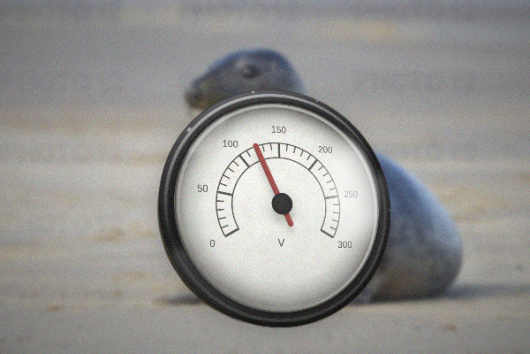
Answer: V 120
